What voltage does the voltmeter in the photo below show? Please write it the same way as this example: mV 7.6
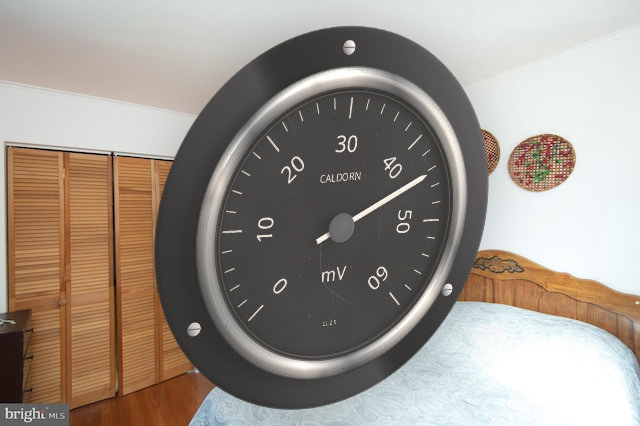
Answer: mV 44
